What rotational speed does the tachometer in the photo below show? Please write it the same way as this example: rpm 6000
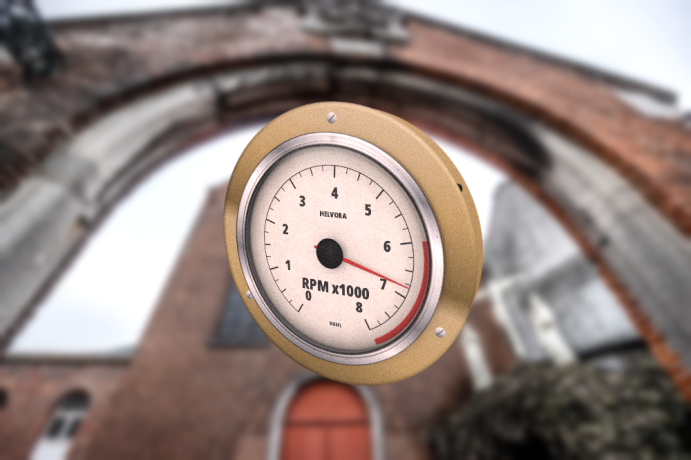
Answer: rpm 6750
